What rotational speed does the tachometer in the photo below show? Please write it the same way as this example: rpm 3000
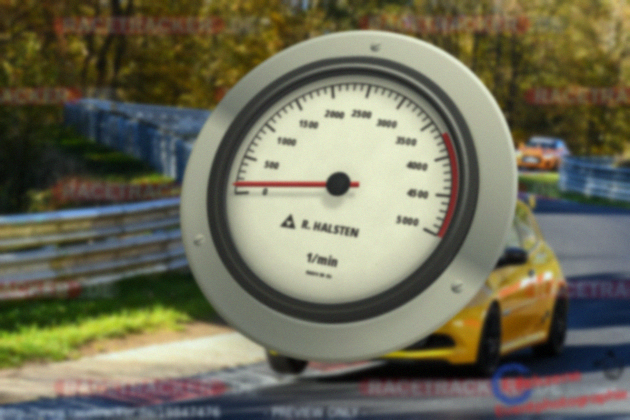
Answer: rpm 100
